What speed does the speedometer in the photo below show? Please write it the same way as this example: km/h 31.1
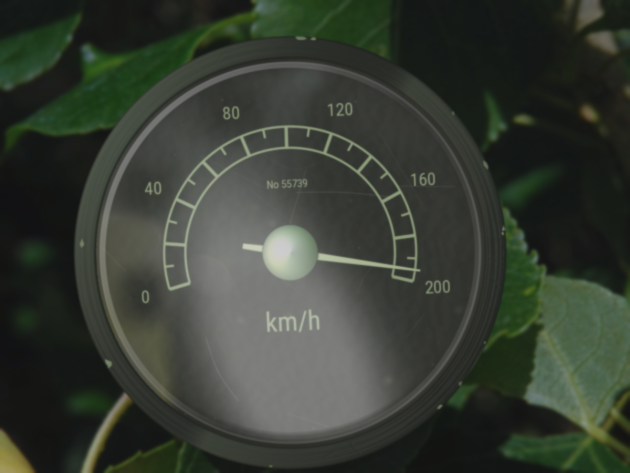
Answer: km/h 195
